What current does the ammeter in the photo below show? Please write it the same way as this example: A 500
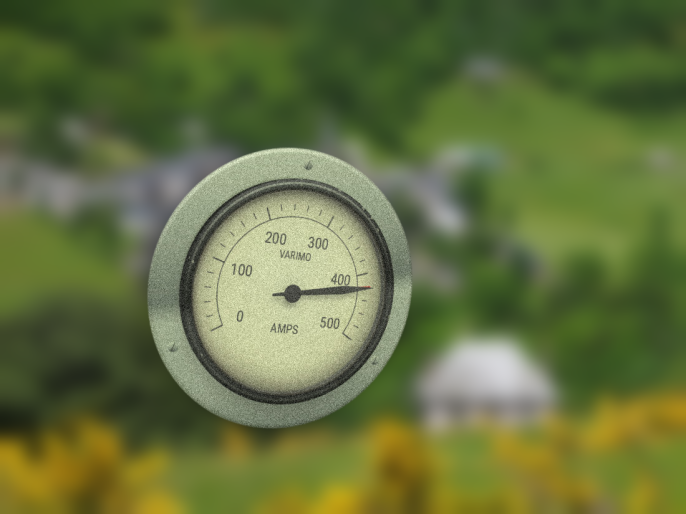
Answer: A 420
